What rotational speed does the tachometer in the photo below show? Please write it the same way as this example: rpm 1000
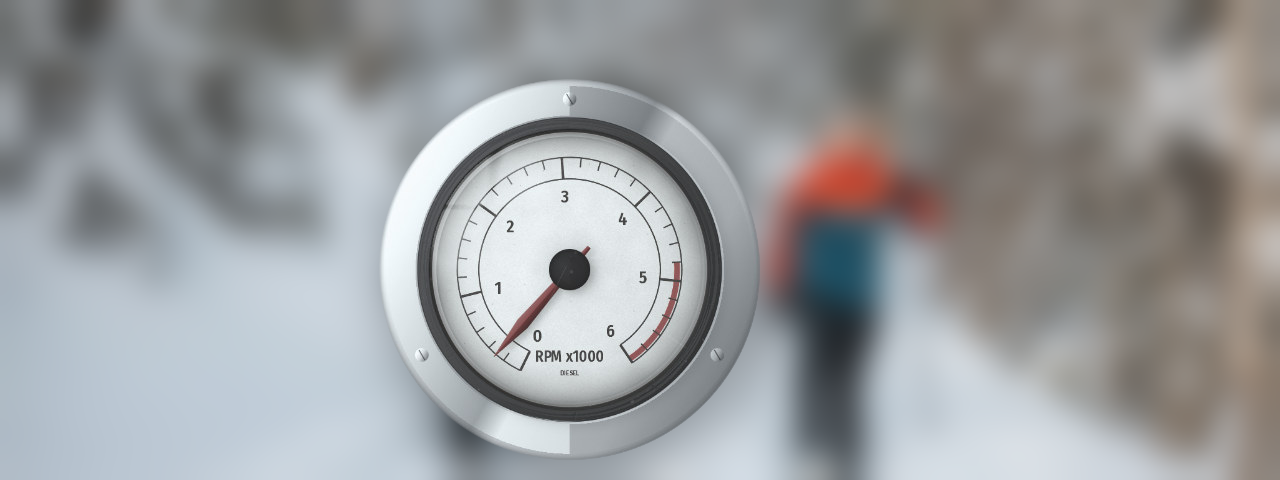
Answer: rpm 300
